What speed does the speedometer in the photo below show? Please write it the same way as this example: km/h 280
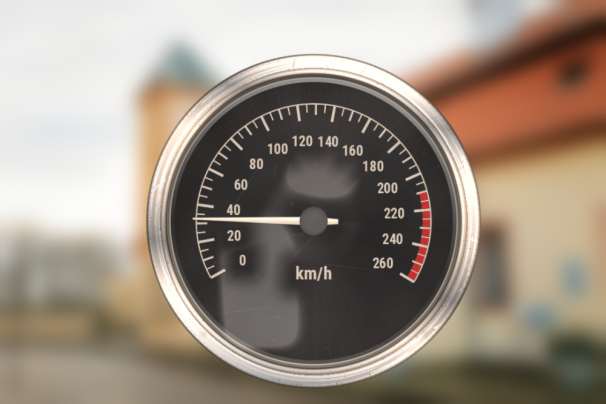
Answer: km/h 32.5
